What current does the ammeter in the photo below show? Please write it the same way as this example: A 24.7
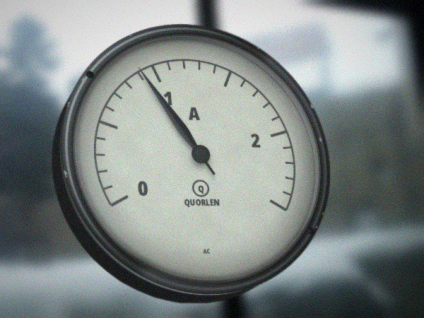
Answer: A 0.9
